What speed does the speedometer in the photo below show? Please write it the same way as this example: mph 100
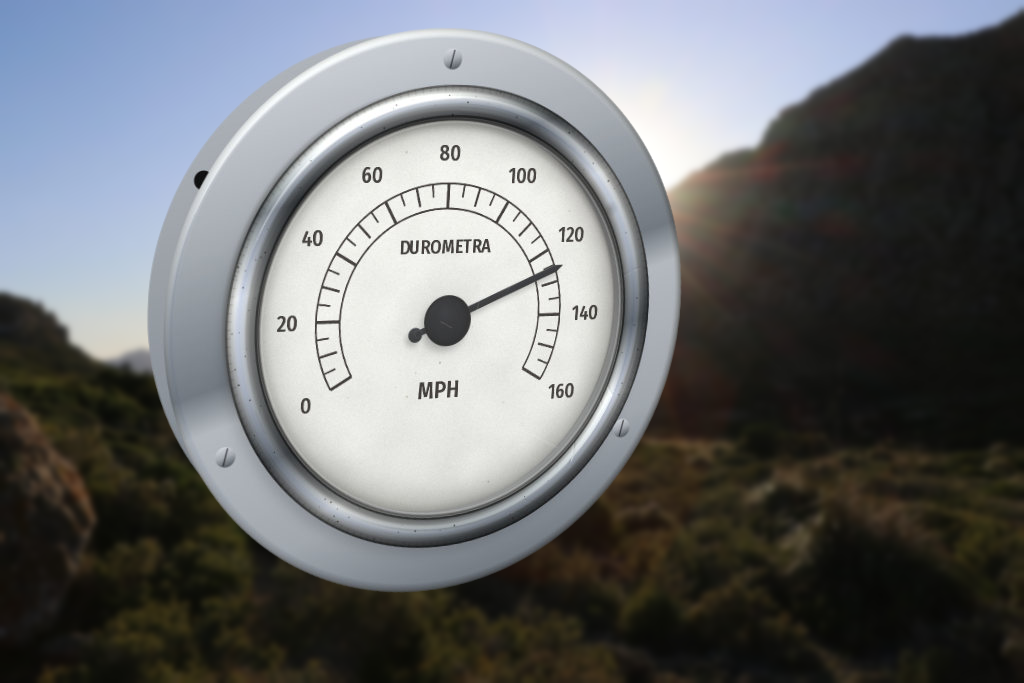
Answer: mph 125
